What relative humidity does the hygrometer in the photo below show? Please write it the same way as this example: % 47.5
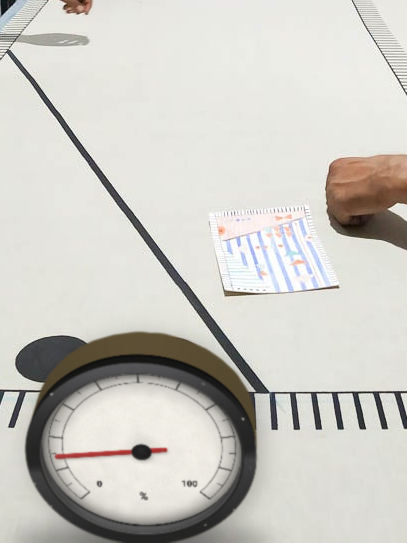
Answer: % 15
